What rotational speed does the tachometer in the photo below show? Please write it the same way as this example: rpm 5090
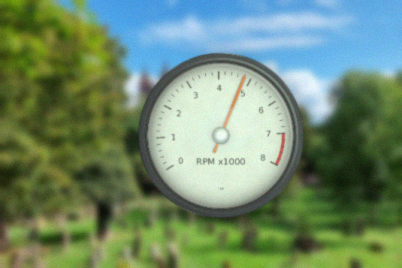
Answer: rpm 4800
